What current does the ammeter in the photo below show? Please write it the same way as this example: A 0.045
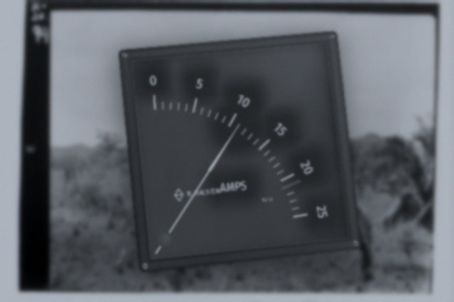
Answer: A 11
